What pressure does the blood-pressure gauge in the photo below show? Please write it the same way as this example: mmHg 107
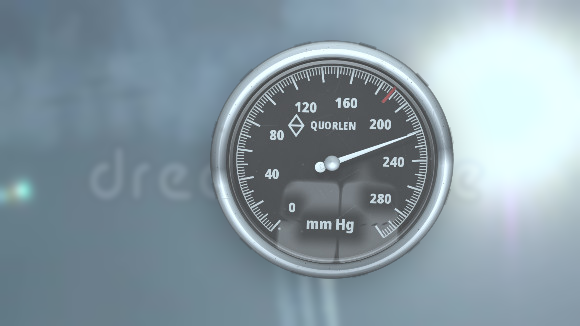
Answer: mmHg 220
